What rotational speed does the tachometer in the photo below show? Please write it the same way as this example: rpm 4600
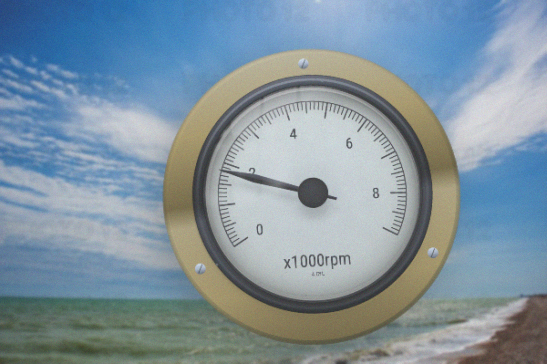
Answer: rpm 1800
